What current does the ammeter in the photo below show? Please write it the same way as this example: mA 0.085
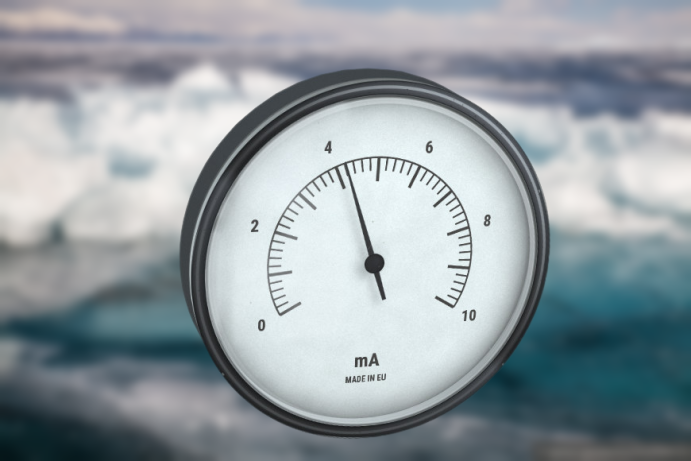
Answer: mA 4.2
